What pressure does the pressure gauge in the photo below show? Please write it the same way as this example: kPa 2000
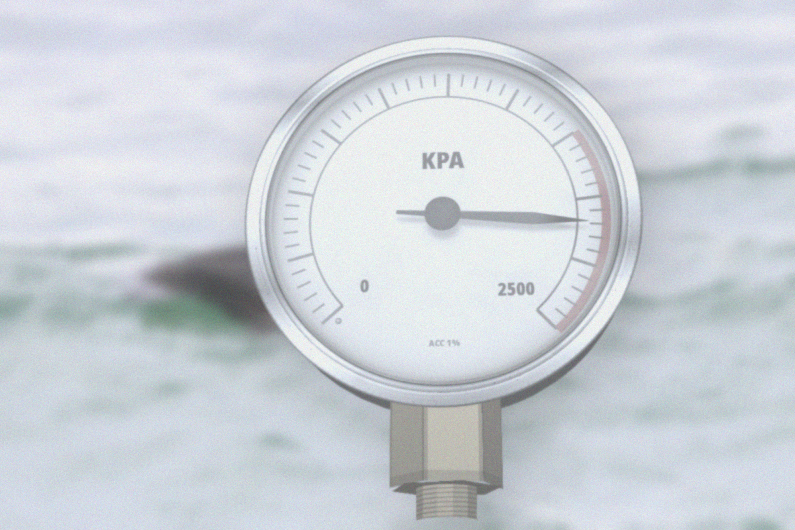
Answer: kPa 2100
